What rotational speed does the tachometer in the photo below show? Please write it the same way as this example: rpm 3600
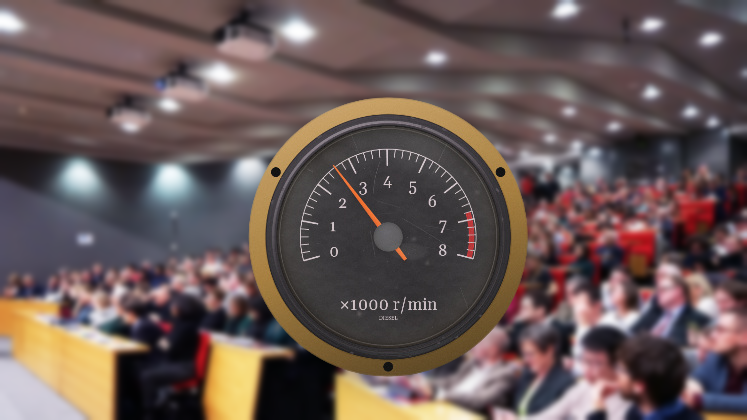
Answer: rpm 2600
